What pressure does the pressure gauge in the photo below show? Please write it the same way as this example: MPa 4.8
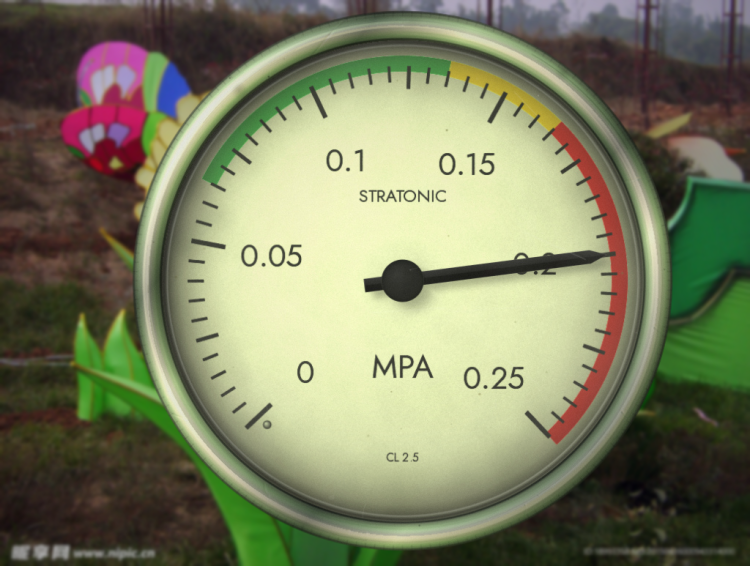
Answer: MPa 0.2
